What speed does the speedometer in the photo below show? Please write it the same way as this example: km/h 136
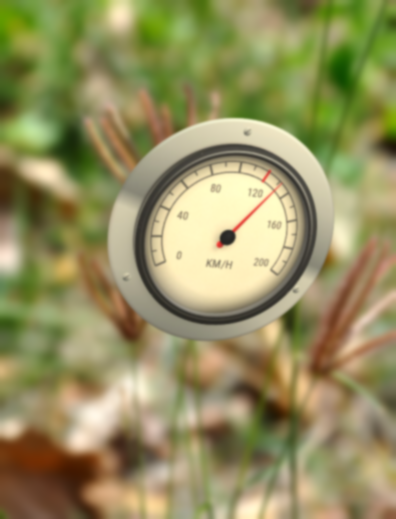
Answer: km/h 130
